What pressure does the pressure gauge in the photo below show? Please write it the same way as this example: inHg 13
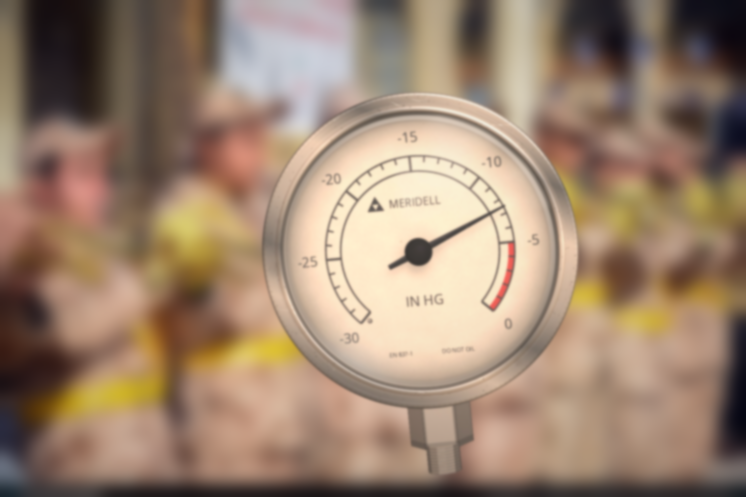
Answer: inHg -7.5
